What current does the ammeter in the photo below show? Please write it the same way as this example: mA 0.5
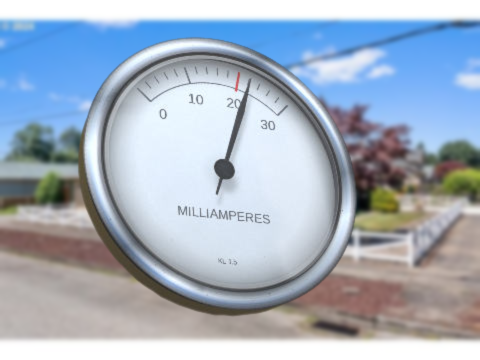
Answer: mA 22
